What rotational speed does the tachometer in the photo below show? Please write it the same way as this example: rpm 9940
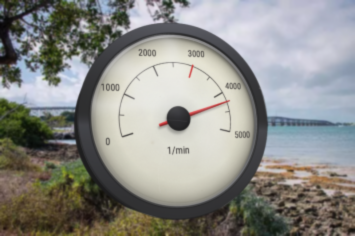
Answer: rpm 4250
